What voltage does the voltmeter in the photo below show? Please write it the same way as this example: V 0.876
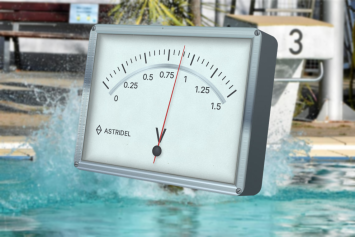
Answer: V 0.9
